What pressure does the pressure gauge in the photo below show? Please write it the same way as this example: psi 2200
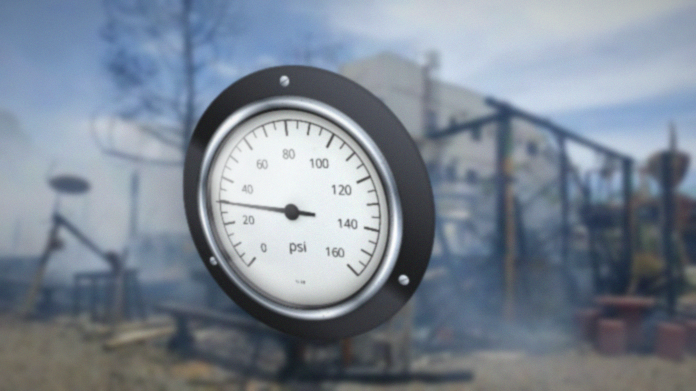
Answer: psi 30
